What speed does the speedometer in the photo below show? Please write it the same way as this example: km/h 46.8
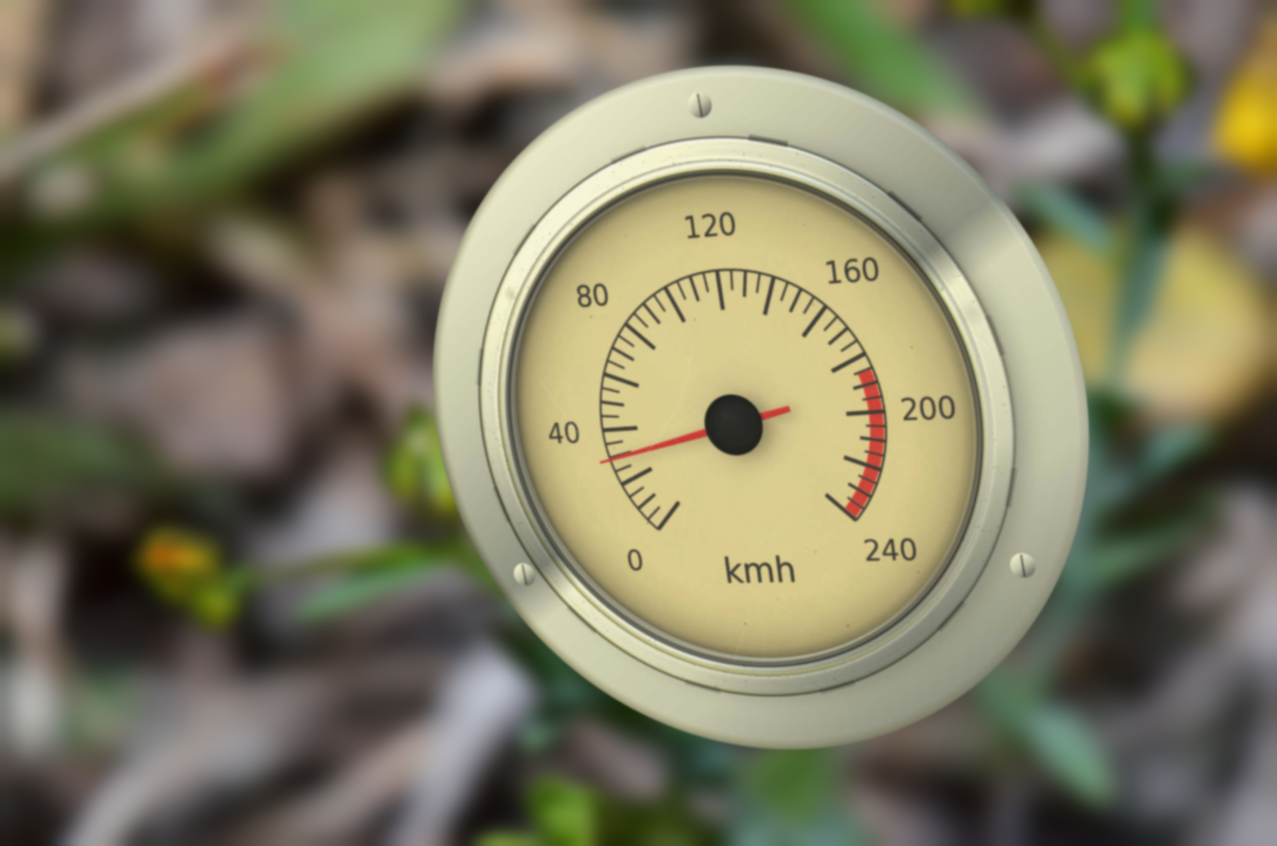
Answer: km/h 30
